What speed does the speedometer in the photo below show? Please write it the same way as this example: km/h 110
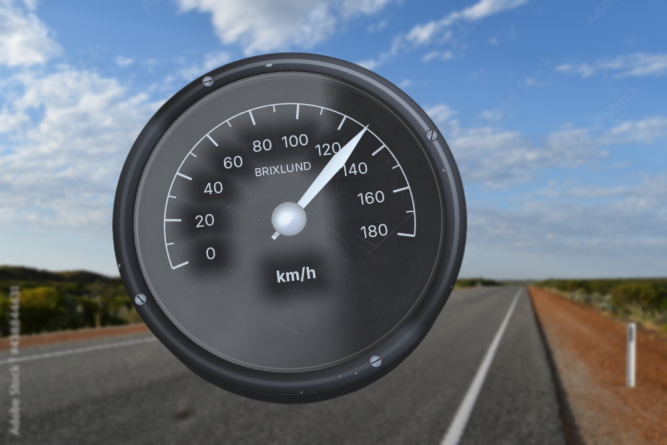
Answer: km/h 130
